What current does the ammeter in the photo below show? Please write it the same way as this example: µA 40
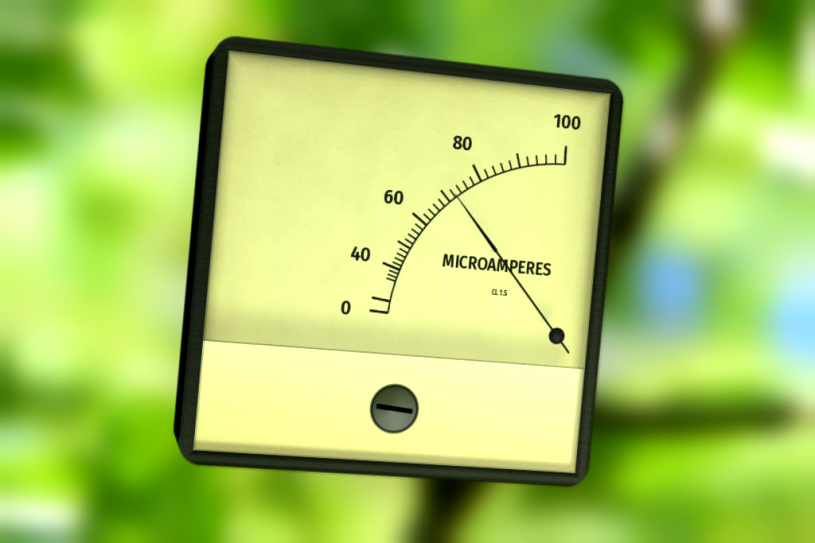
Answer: µA 72
